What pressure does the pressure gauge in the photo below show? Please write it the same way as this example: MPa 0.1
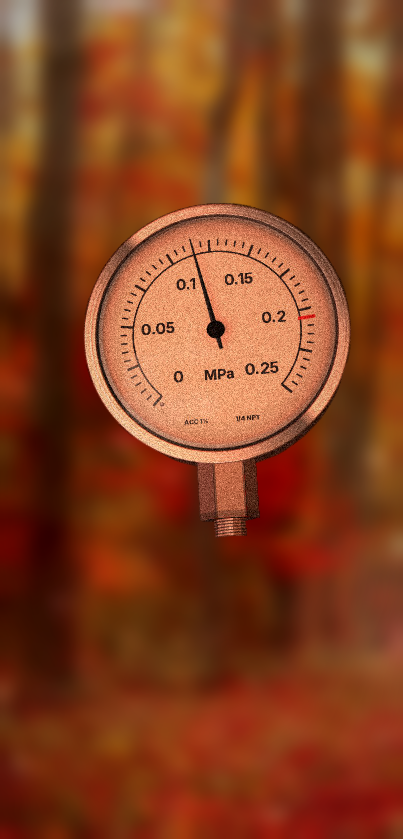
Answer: MPa 0.115
